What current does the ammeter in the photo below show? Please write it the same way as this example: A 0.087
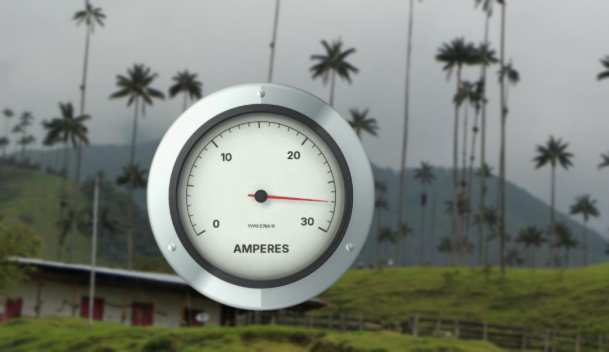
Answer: A 27
